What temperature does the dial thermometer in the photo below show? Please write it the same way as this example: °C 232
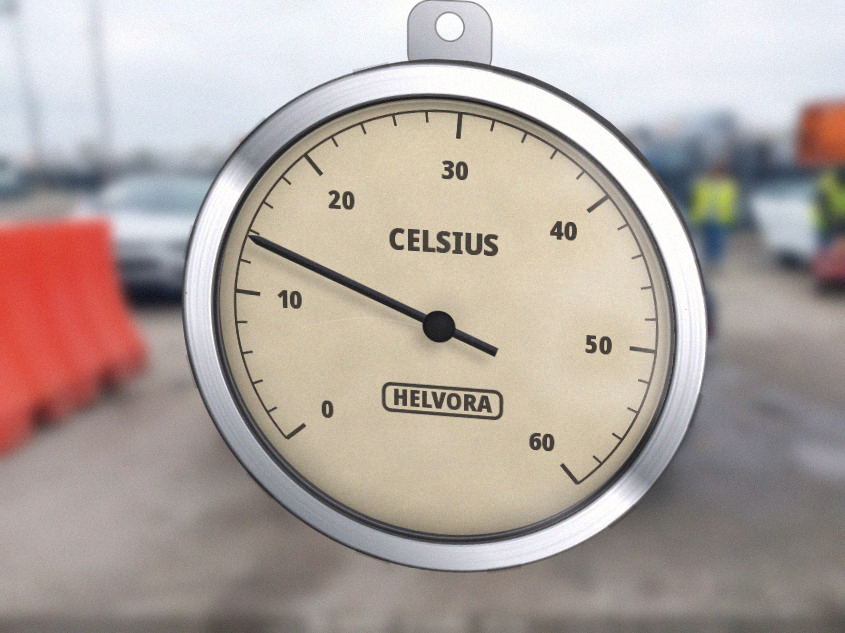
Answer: °C 14
